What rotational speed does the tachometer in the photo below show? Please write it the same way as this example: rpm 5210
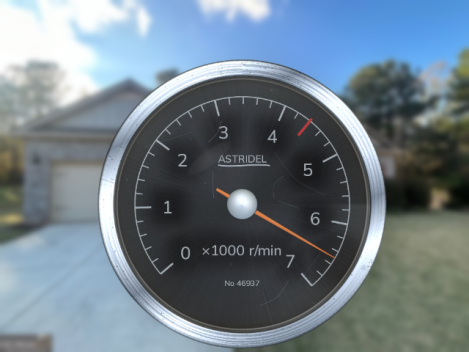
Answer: rpm 6500
